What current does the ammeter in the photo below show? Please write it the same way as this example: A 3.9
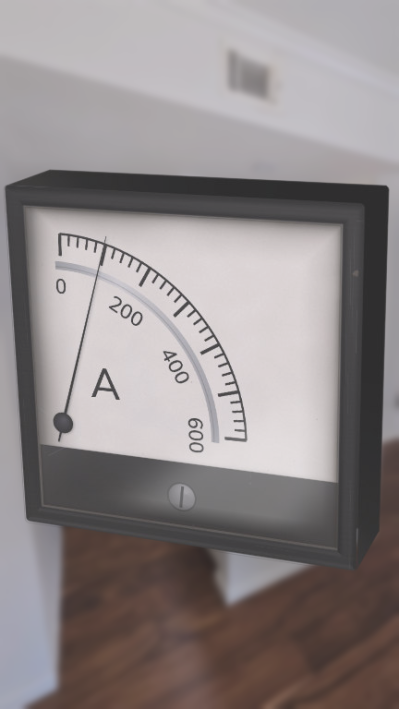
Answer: A 100
